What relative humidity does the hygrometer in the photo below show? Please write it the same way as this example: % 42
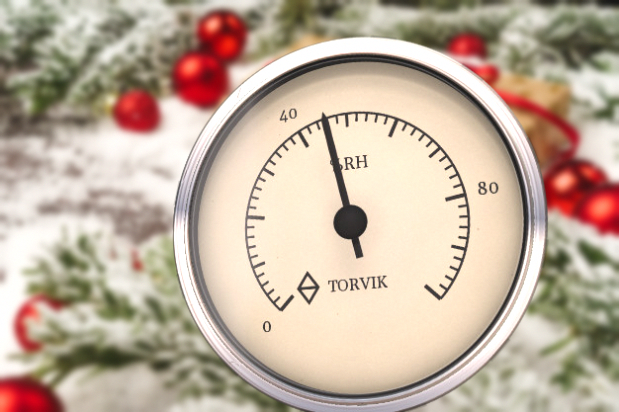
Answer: % 46
